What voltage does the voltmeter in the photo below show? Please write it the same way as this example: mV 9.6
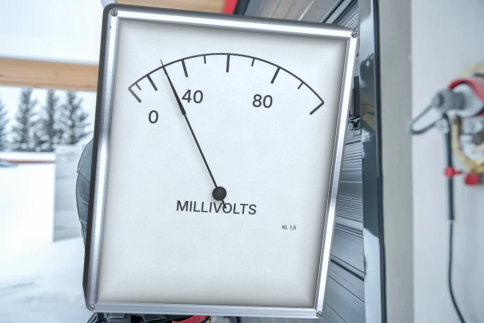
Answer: mV 30
